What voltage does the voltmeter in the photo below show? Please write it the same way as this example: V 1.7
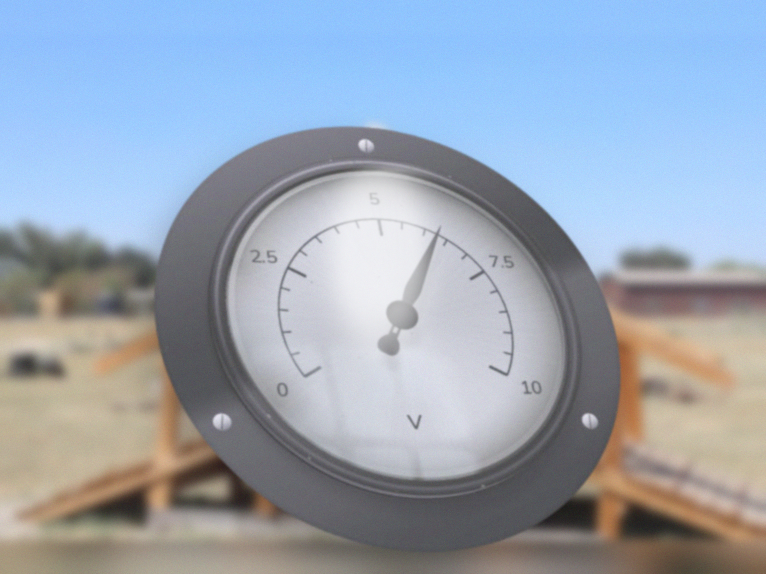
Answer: V 6.25
